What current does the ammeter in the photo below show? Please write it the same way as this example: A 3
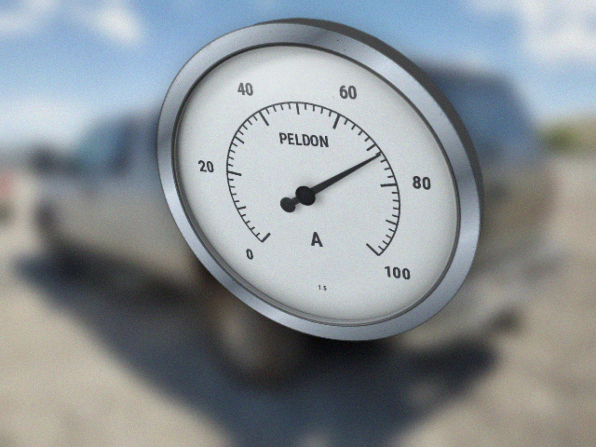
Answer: A 72
